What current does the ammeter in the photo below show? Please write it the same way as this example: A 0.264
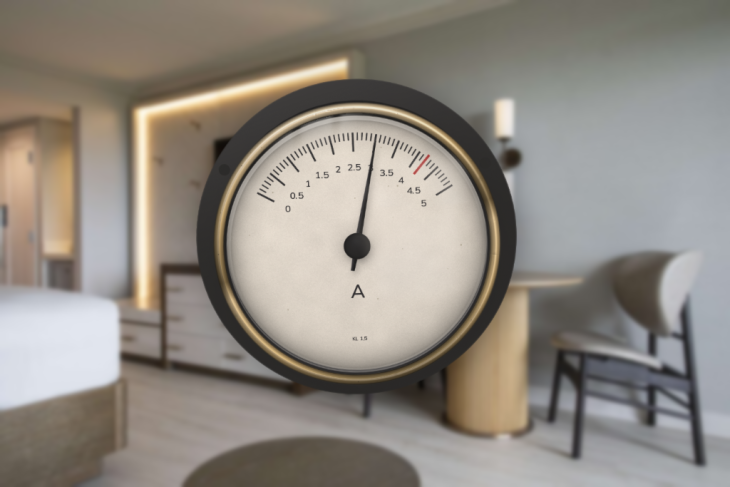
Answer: A 3
